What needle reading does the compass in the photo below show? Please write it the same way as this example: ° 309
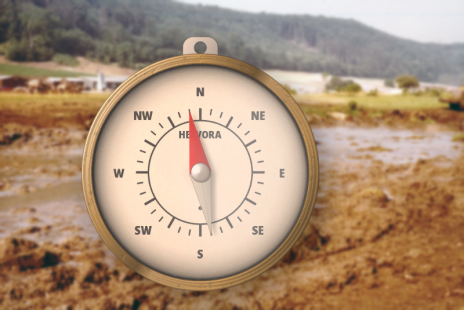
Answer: ° 350
